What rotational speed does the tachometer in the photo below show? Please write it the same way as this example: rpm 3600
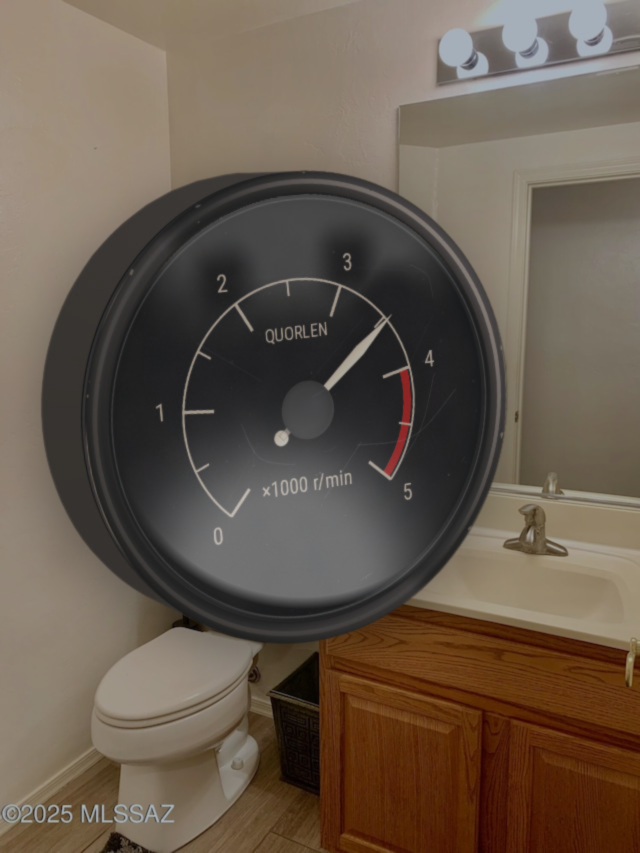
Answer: rpm 3500
